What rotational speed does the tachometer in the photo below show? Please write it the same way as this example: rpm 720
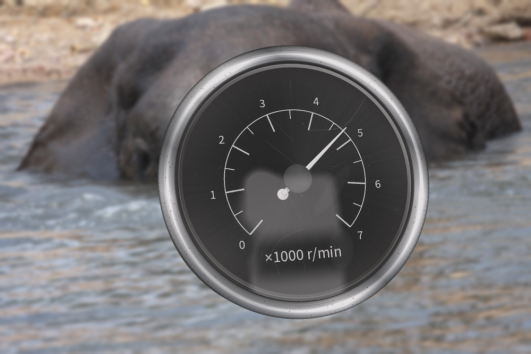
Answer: rpm 4750
